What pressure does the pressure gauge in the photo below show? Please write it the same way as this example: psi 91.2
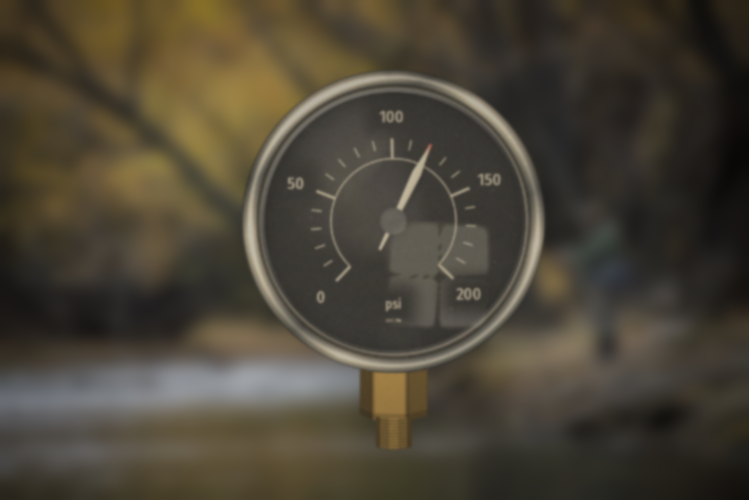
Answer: psi 120
